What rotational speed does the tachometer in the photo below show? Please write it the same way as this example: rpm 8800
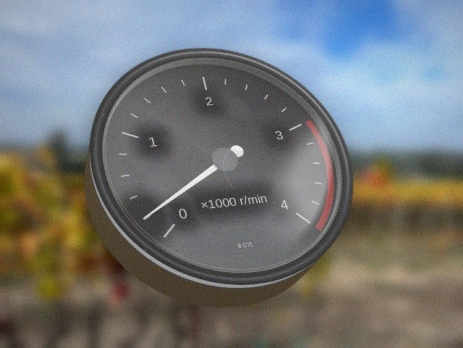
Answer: rpm 200
